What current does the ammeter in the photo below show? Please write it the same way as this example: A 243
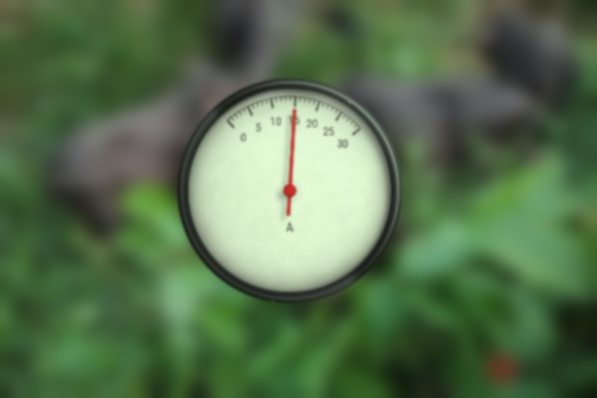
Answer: A 15
